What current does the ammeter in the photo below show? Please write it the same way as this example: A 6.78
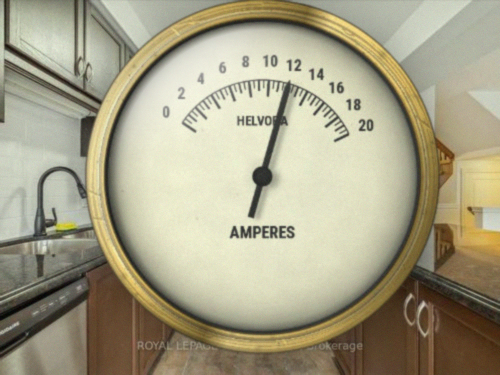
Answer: A 12
